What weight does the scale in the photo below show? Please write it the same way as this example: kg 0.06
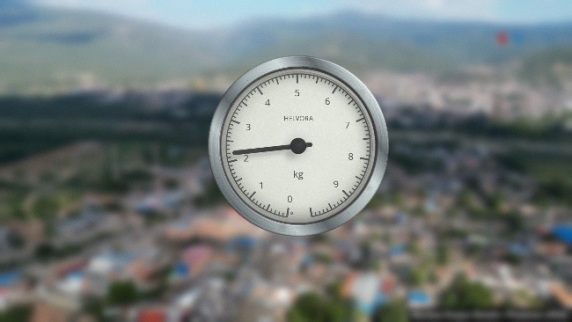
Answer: kg 2.2
